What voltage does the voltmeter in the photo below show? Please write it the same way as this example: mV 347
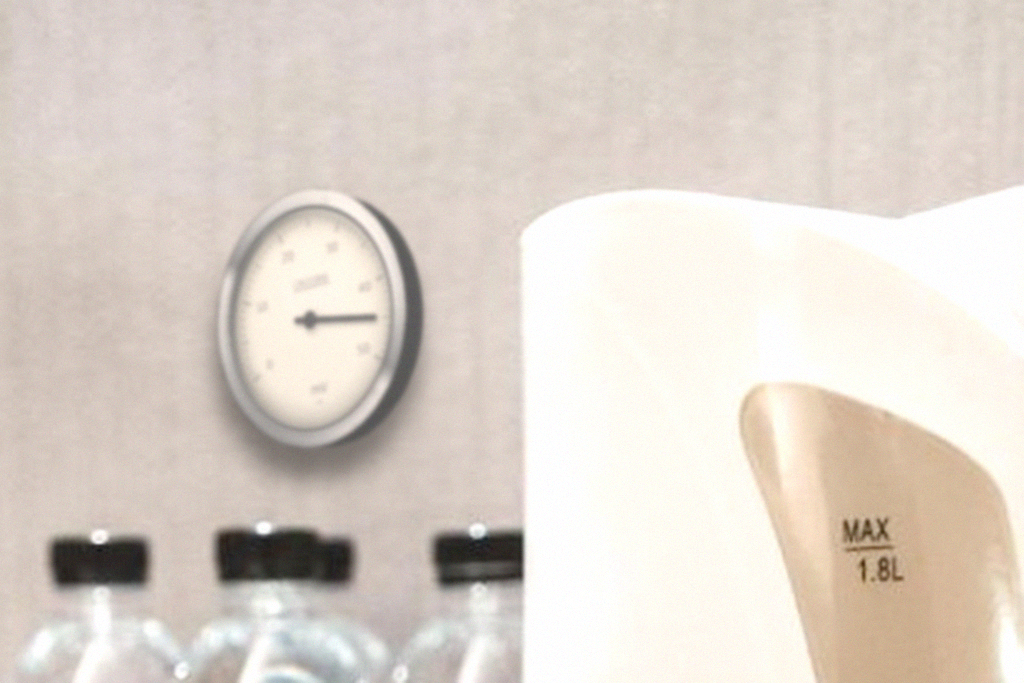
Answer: mV 45
